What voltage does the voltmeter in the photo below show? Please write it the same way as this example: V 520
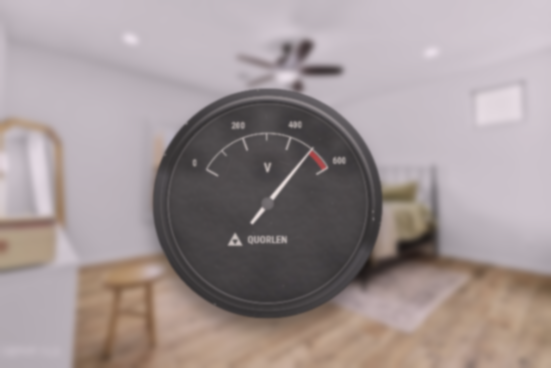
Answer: V 500
